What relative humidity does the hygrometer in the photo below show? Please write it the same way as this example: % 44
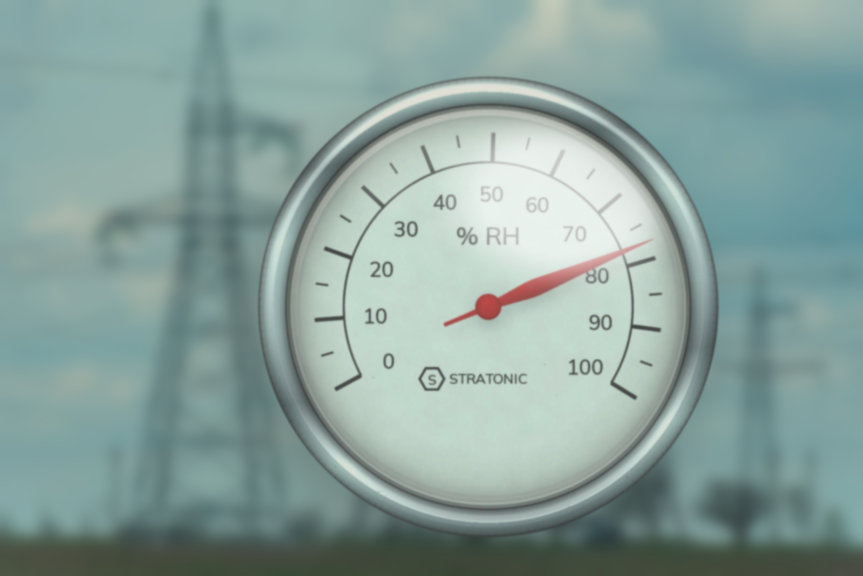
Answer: % 77.5
